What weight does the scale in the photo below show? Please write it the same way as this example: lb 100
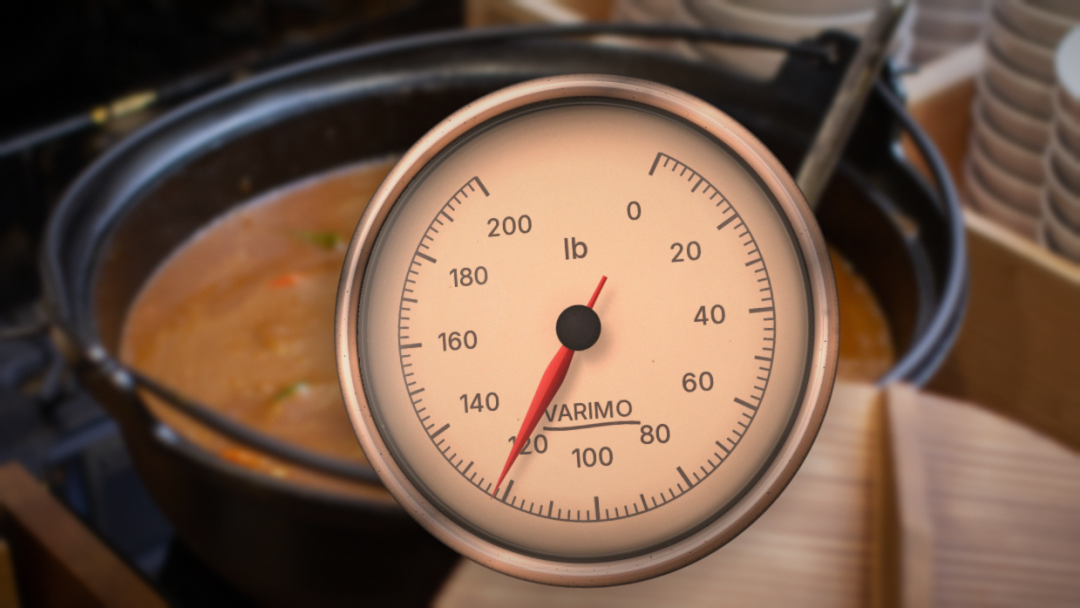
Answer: lb 122
